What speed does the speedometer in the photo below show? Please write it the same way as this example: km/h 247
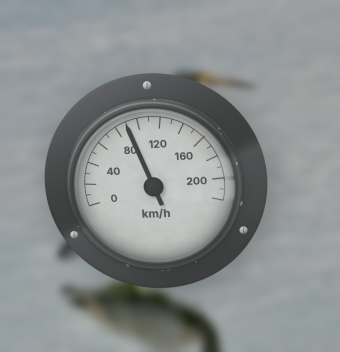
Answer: km/h 90
